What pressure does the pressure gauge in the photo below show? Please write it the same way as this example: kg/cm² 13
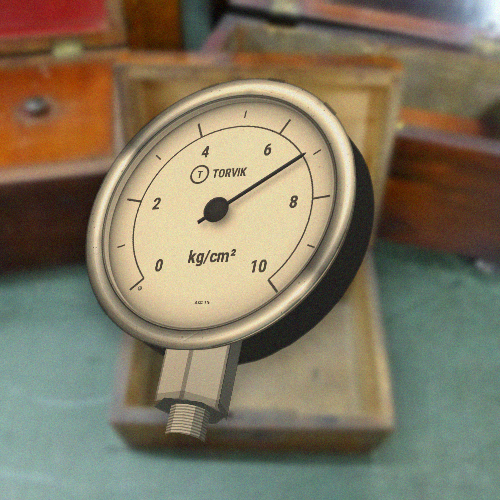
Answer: kg/cm² 7
